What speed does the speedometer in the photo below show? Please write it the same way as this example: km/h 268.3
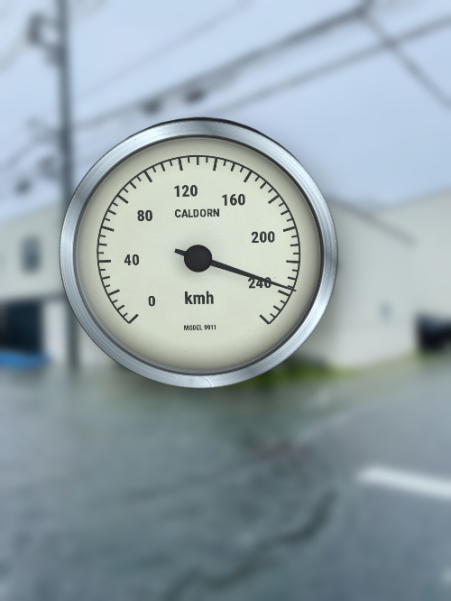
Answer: km/h 235
